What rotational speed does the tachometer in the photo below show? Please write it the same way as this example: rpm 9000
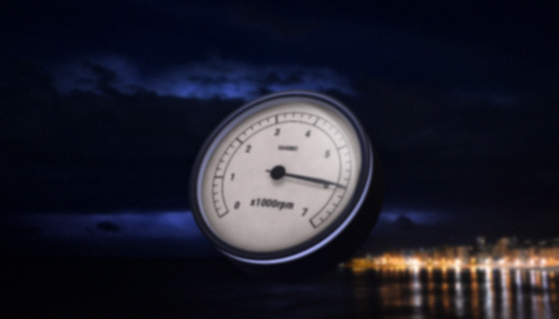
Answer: rpm 6000
